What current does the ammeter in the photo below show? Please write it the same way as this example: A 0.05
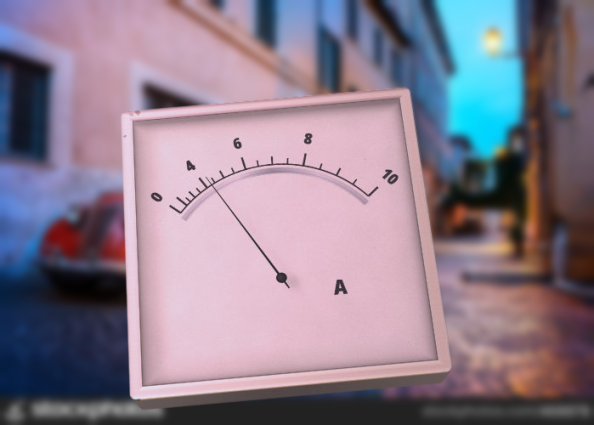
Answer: A 4.25
